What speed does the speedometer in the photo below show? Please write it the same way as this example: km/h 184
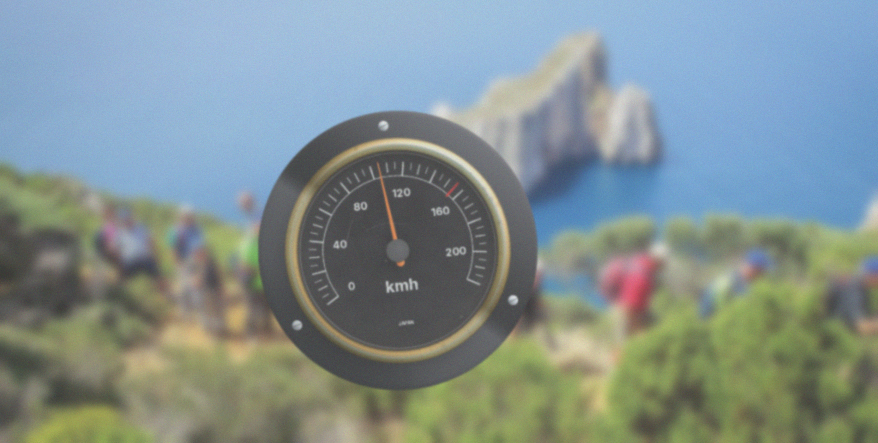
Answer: km/h 105
